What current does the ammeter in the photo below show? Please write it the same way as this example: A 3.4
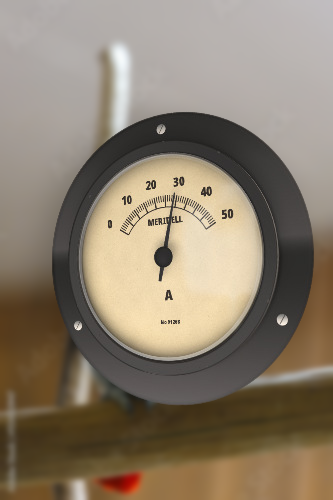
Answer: A 30
